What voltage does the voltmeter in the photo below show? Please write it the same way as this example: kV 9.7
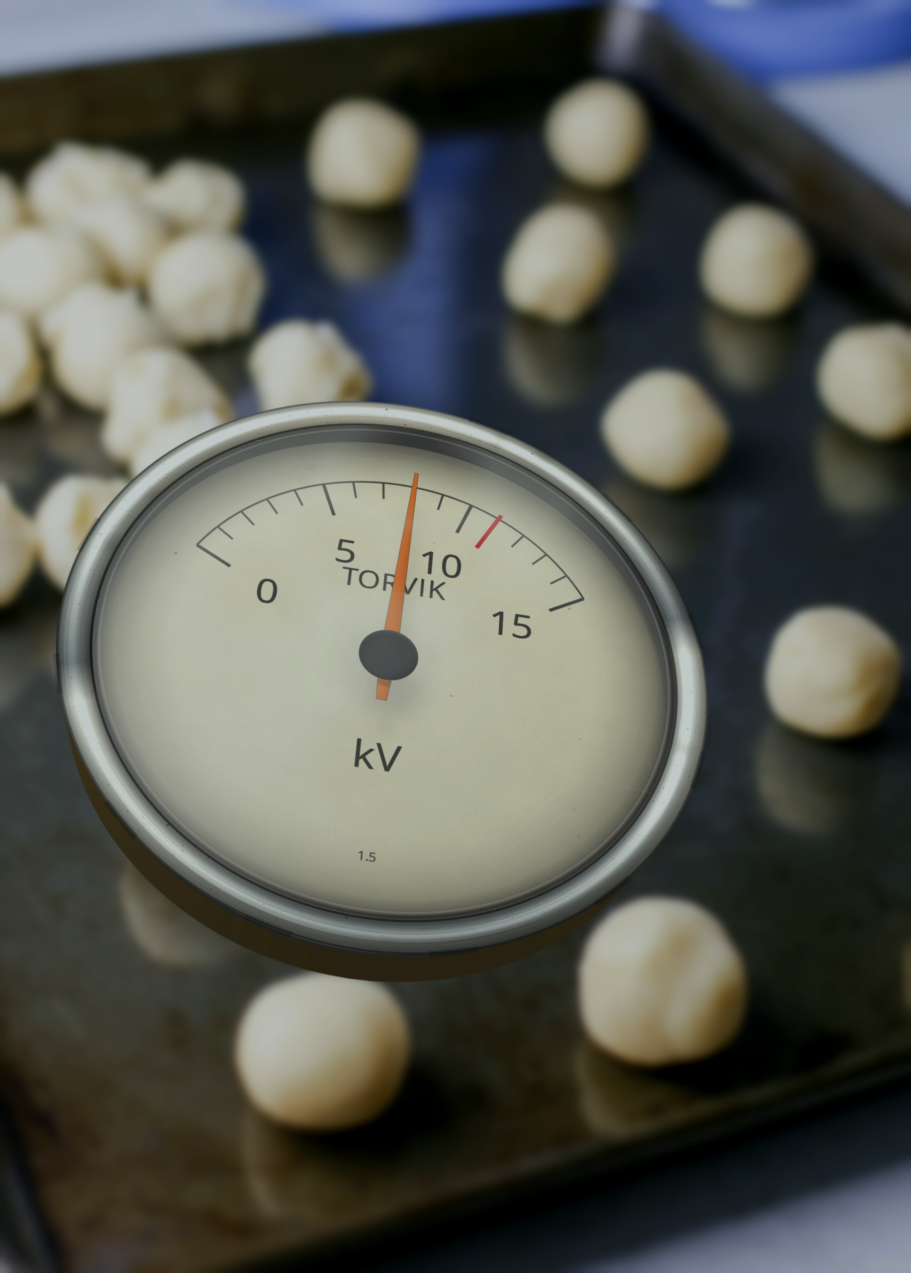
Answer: kV 8
